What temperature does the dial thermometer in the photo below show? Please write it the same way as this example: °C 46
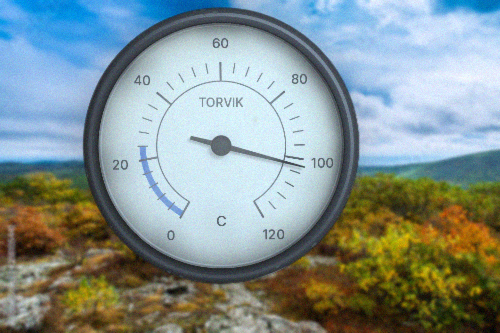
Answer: °C 102
